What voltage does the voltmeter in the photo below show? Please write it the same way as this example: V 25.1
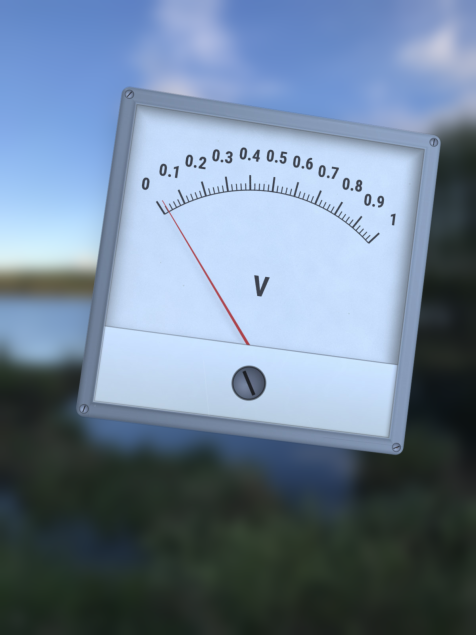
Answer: V 0.02
